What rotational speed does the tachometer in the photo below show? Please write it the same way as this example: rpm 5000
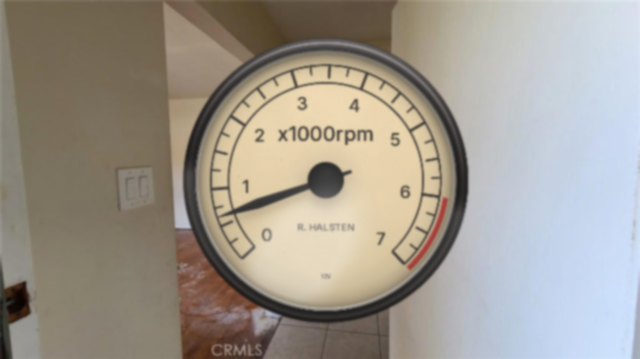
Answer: rpm 625
